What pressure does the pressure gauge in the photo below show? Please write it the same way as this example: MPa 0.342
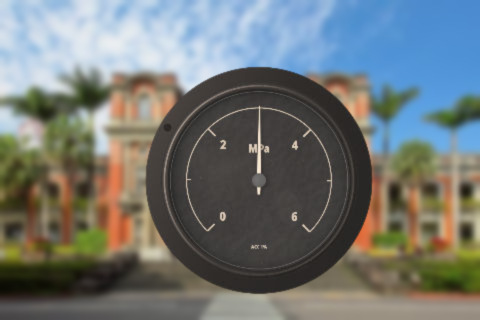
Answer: MPa 3
